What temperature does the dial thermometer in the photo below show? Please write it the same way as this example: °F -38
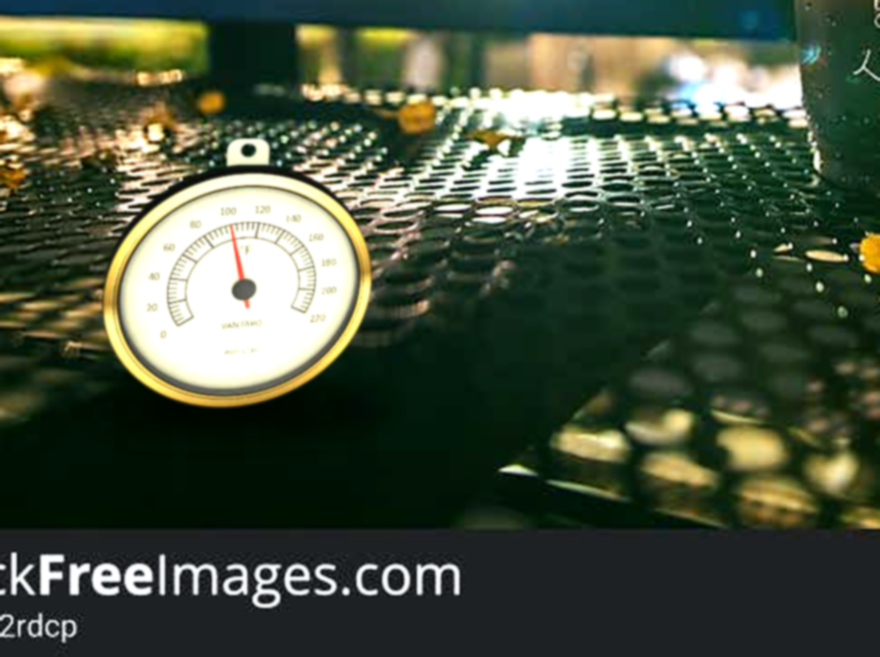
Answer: °F 100
